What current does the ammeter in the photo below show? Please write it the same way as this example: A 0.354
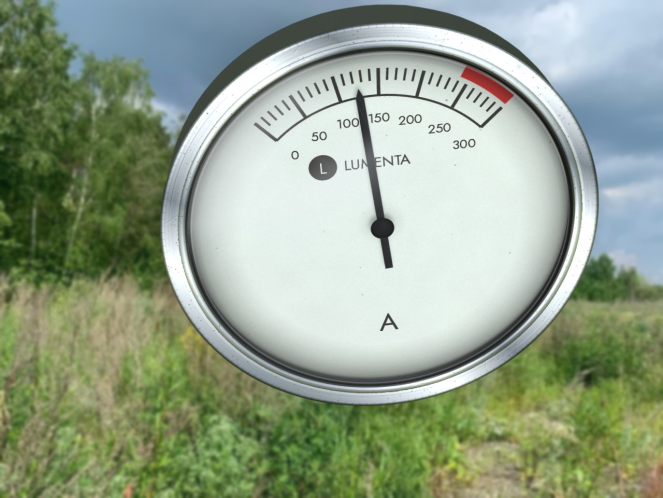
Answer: A 125
